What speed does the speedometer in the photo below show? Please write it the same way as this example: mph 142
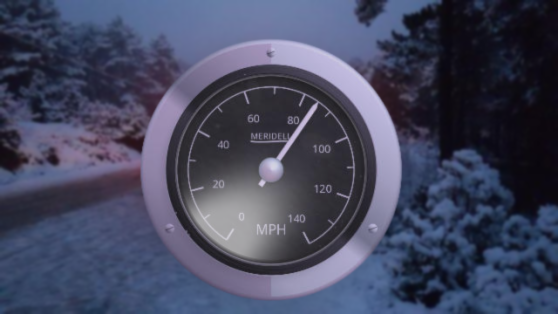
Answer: mph 85
